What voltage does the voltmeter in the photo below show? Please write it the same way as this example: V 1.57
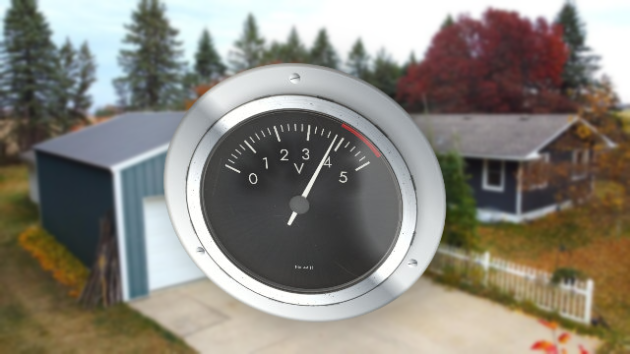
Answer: V 3.8
